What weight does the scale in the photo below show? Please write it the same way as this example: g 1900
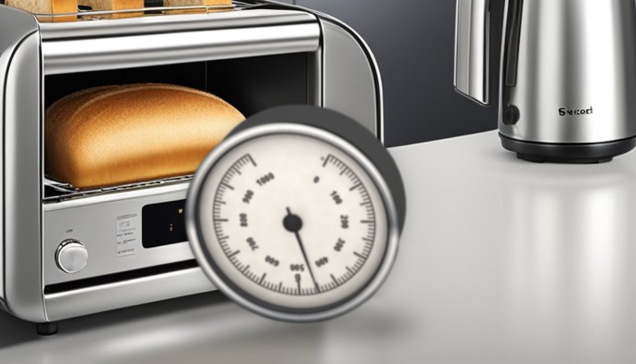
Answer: g 450
